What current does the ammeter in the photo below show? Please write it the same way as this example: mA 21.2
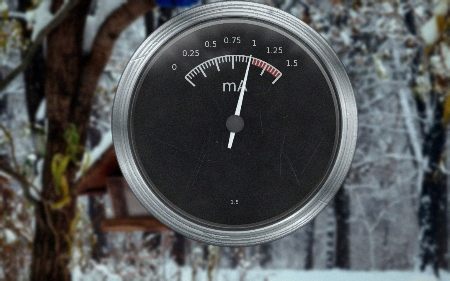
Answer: mA 1
